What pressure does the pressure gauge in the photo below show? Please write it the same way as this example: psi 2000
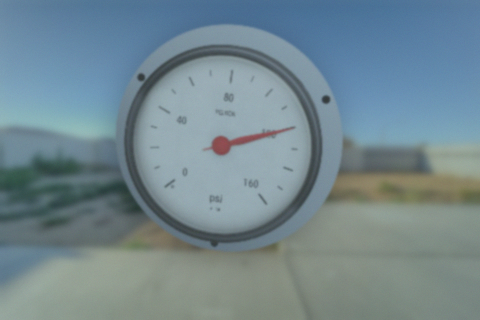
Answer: psi 120
